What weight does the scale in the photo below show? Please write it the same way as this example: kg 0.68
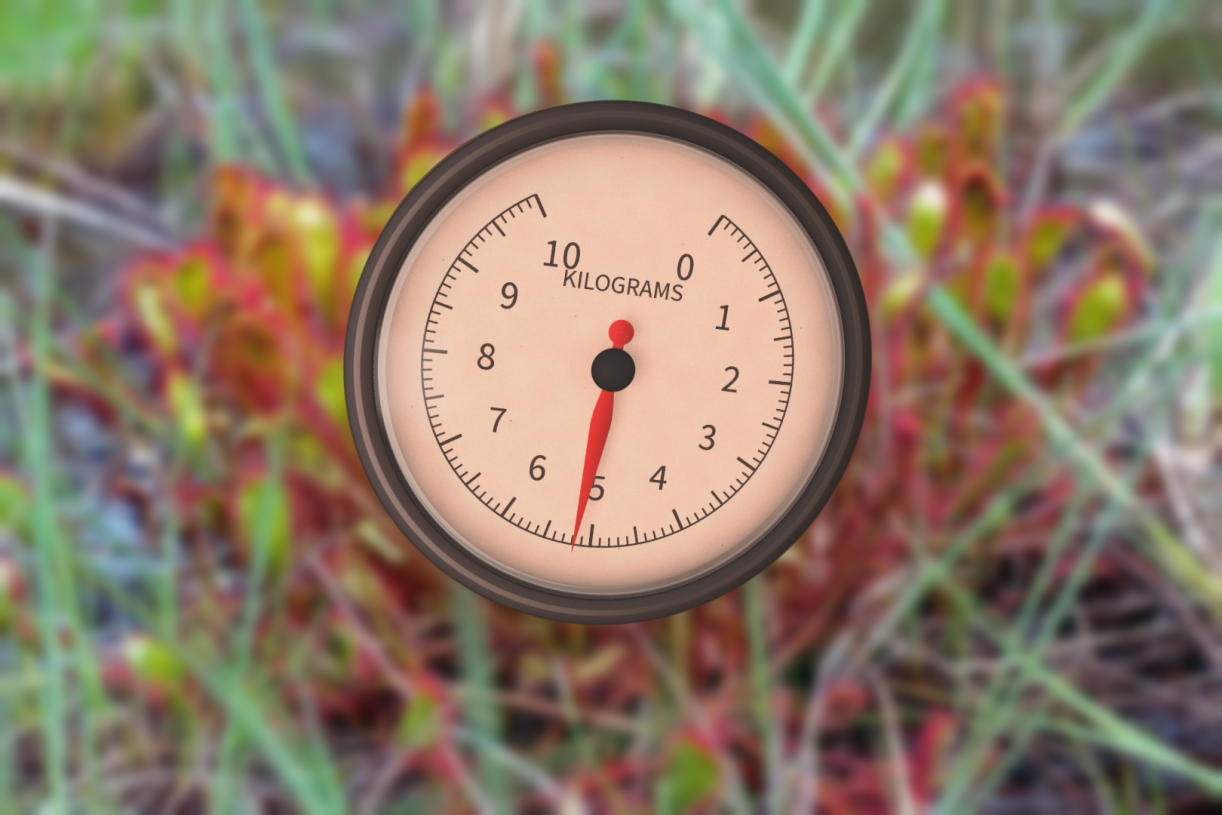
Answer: kg 5.2
